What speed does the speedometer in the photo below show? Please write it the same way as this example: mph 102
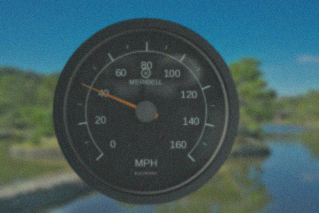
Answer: mph 40
